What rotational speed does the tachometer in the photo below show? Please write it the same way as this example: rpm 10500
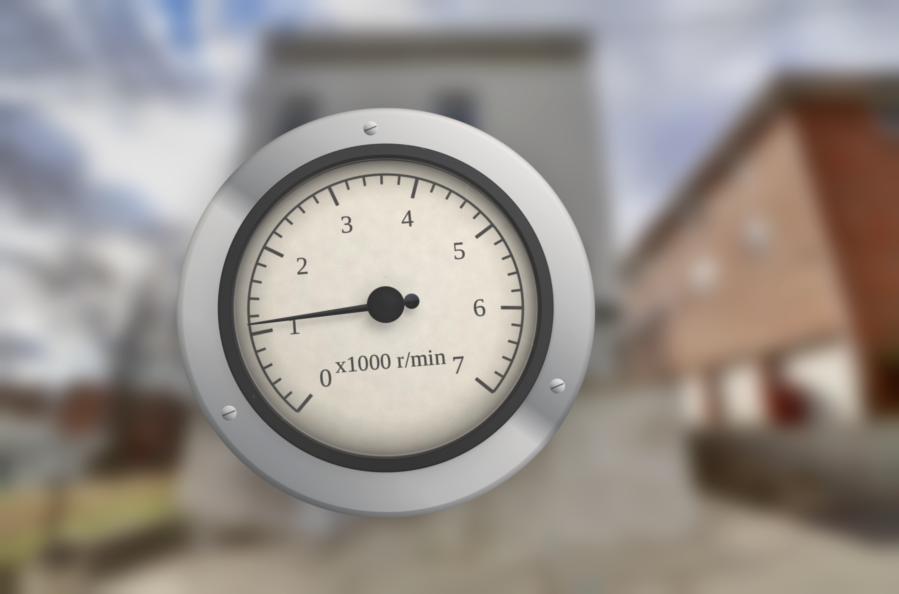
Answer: rpm 1100
